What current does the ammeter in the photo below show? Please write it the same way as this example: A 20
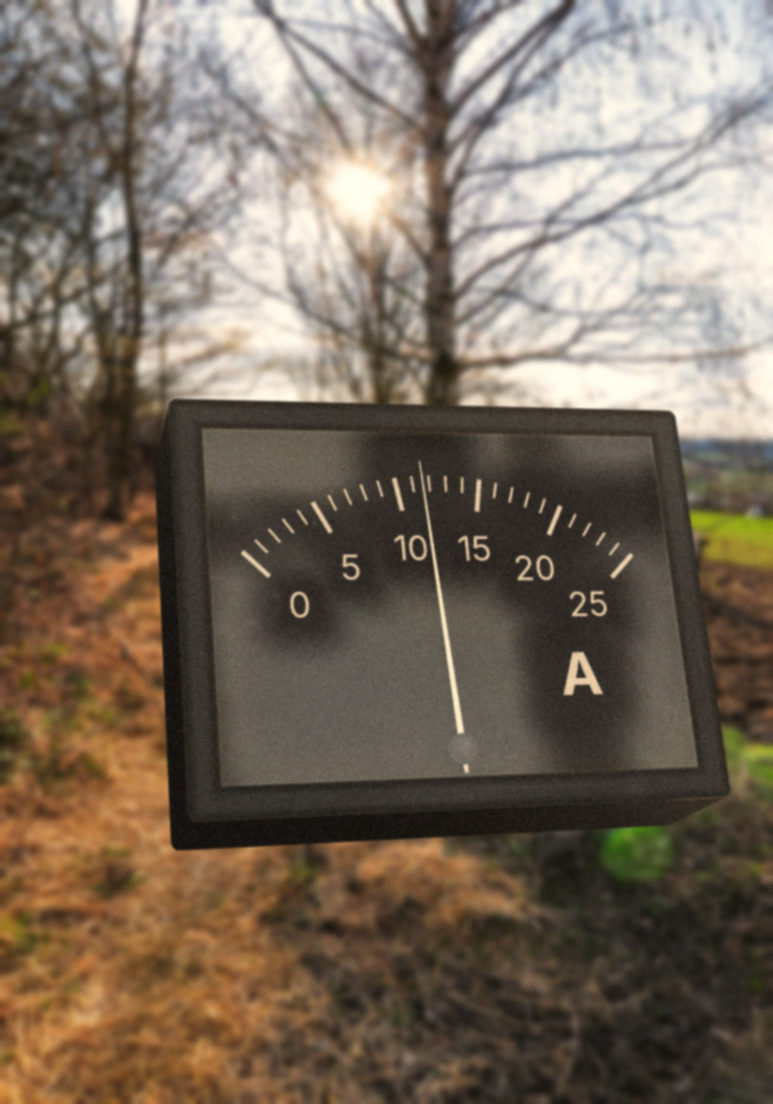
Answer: A 11.5
